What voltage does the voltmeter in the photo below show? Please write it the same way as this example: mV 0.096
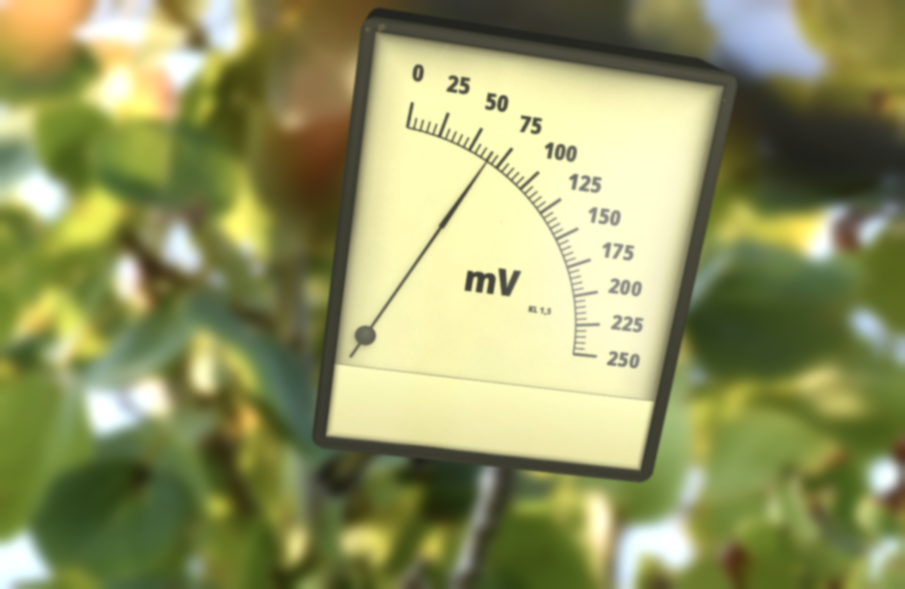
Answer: mV 65
